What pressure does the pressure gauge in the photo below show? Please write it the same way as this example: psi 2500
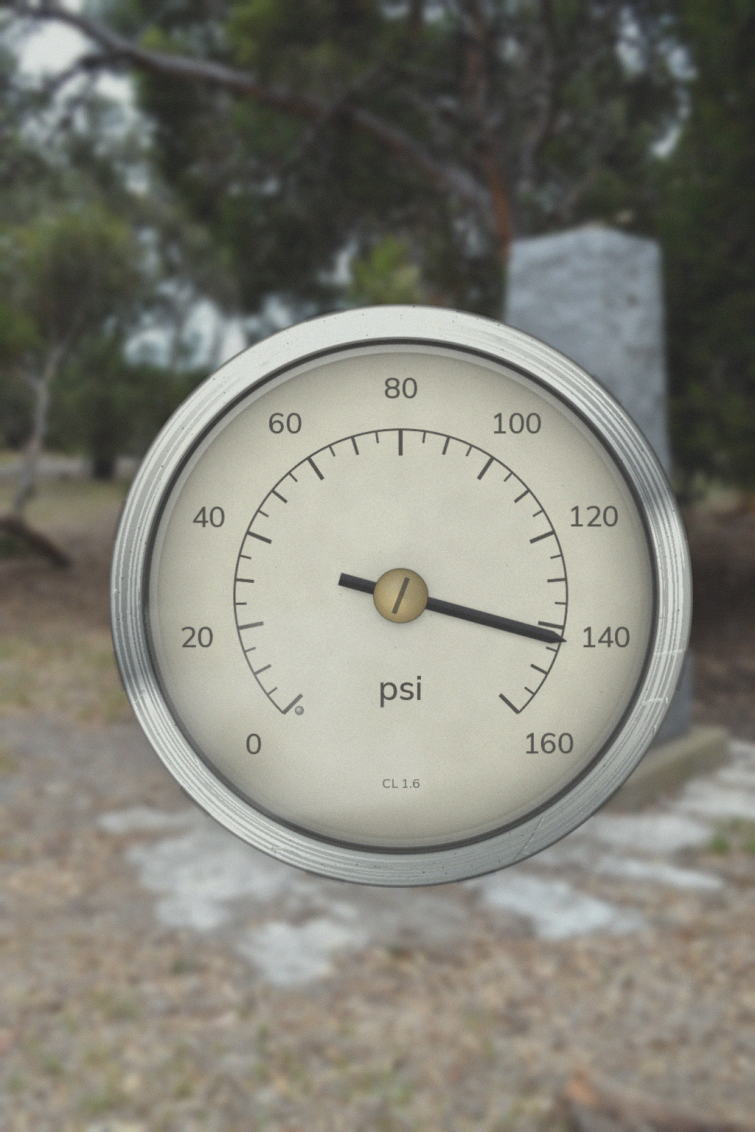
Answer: psi 142.5
